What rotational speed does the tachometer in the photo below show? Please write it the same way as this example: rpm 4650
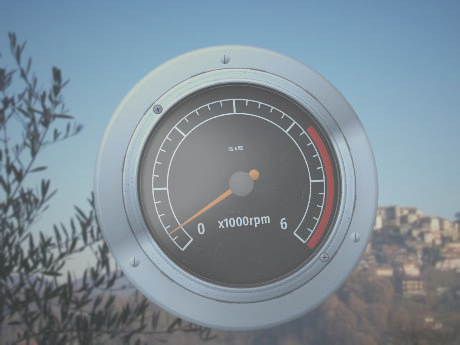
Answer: rpm 300
